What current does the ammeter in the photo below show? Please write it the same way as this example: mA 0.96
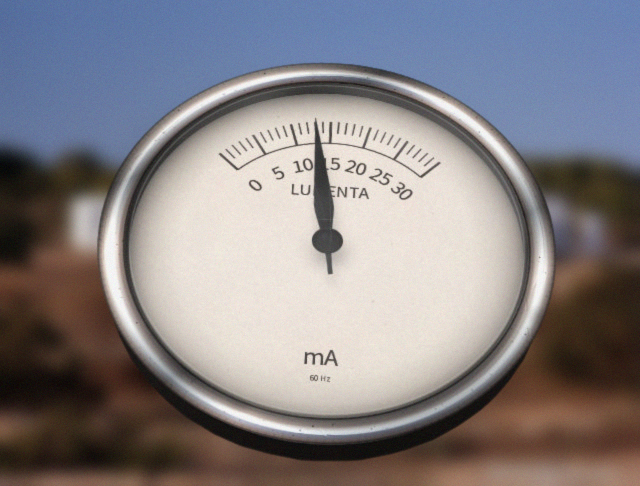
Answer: mA 13
